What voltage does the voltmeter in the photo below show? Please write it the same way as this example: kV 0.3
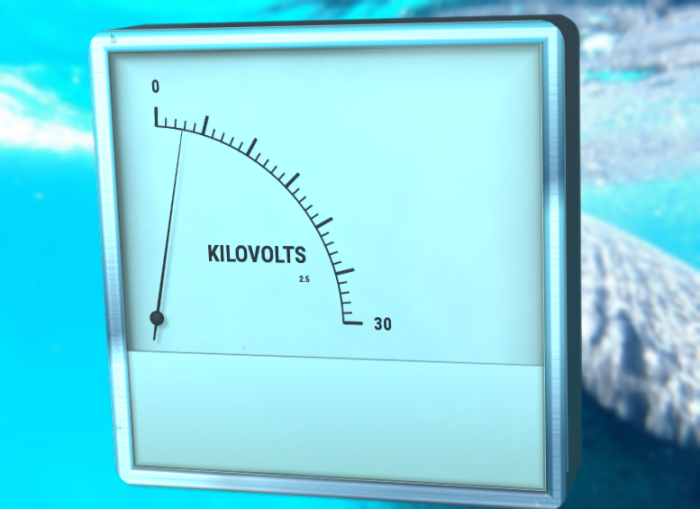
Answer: kV 3
